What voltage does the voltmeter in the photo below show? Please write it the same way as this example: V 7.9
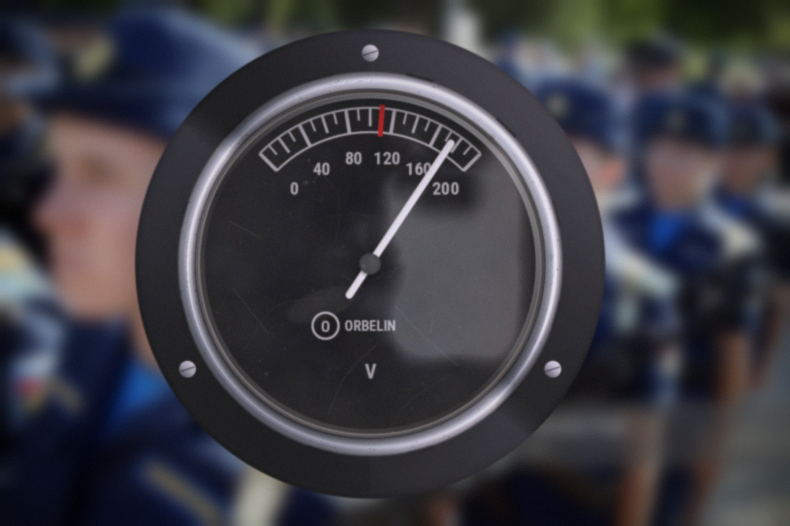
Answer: V 175
